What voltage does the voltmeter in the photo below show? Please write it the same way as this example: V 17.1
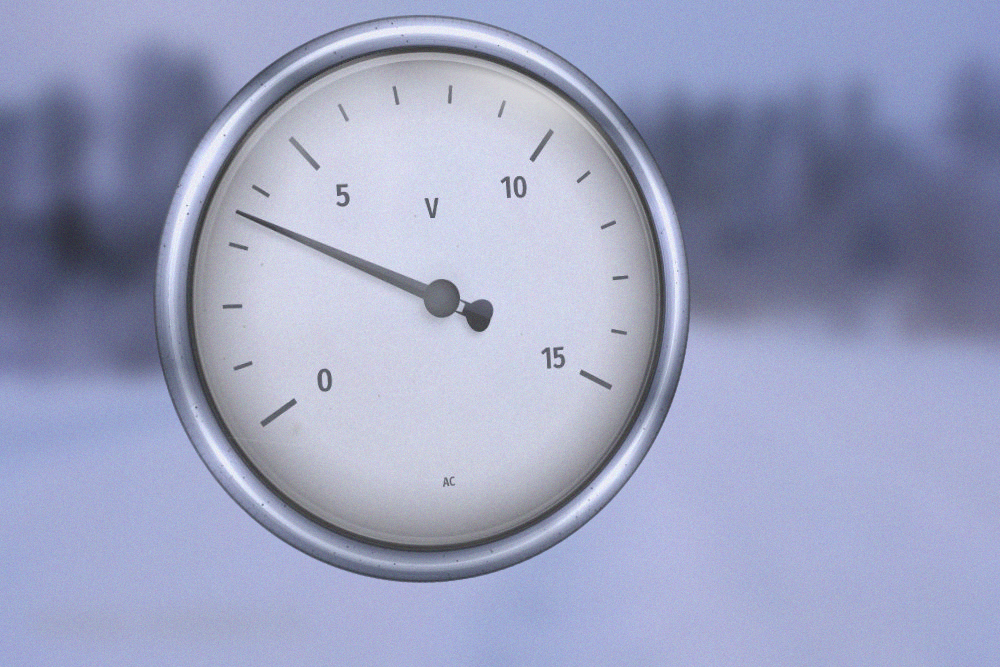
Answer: V 3.5
